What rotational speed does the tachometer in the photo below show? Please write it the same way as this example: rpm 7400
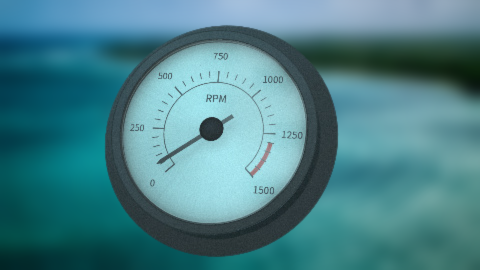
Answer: rpm 50
